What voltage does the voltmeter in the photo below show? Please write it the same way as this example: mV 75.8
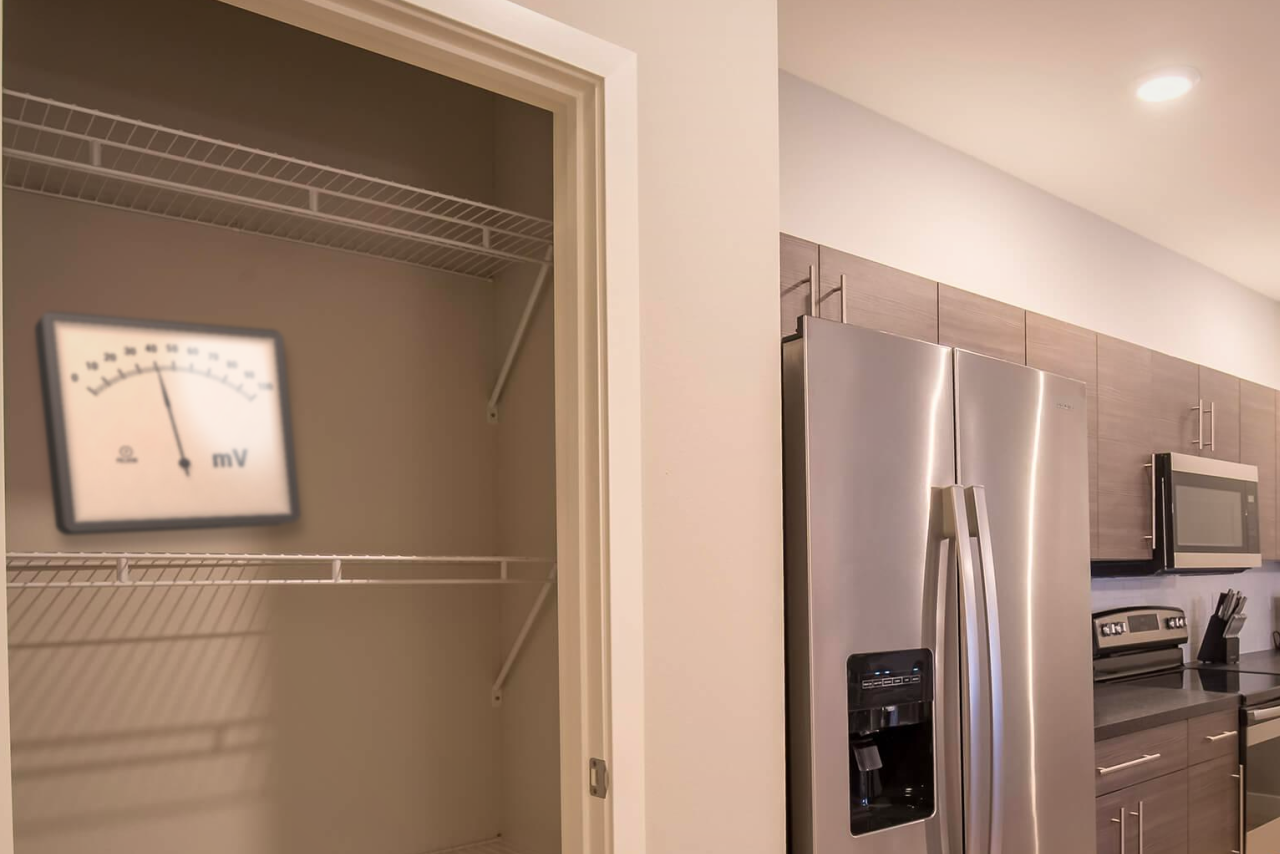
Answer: mV 40
